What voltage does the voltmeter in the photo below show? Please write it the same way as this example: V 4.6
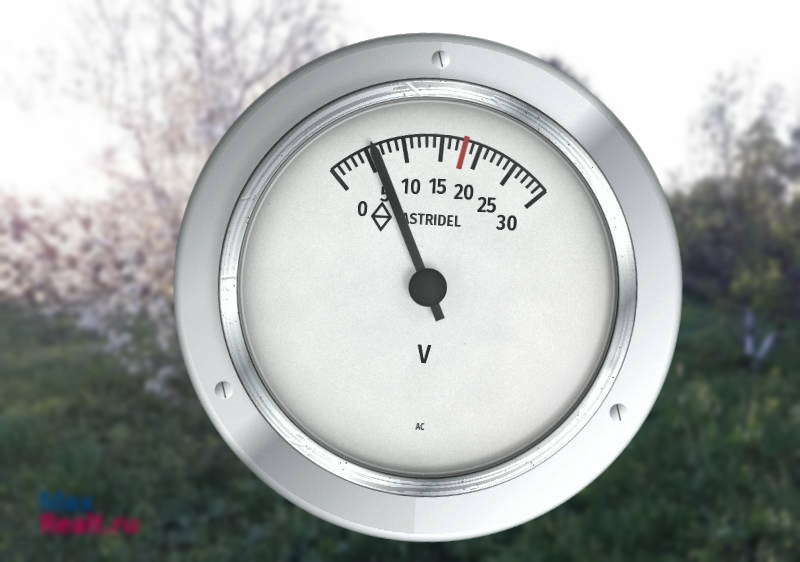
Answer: V 6
